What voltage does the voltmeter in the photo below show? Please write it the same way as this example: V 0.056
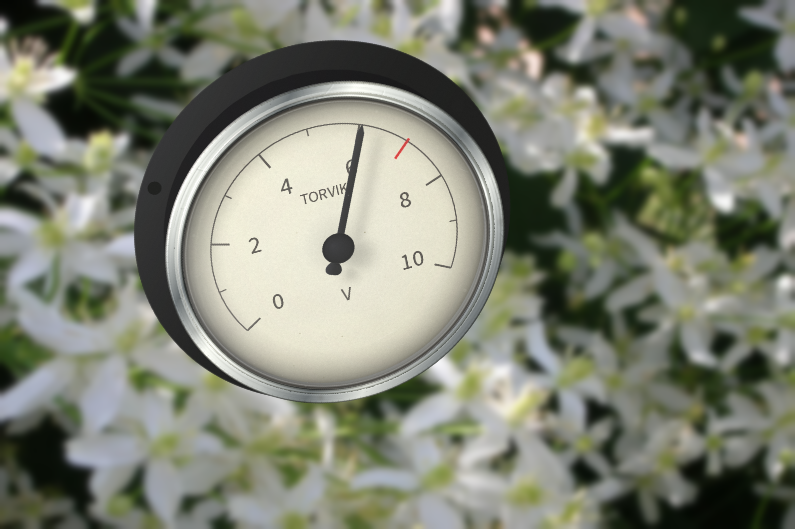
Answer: V 6
